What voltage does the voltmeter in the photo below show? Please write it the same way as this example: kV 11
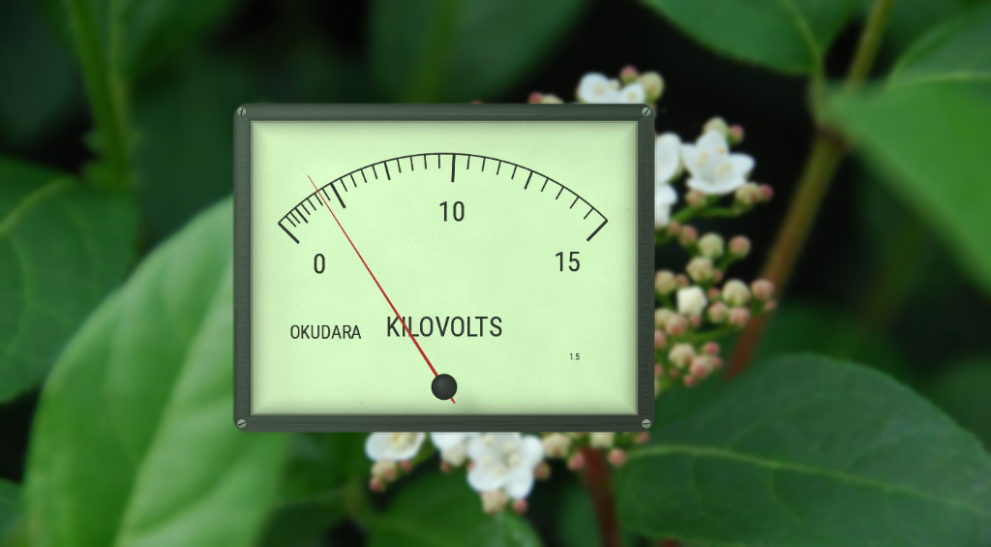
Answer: kV 4.25
